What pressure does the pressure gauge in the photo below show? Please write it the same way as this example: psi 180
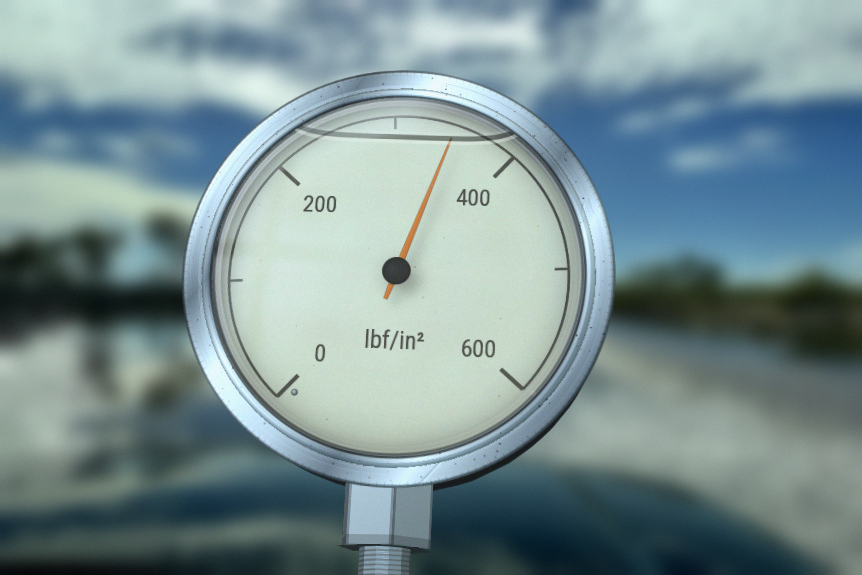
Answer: psi 350
